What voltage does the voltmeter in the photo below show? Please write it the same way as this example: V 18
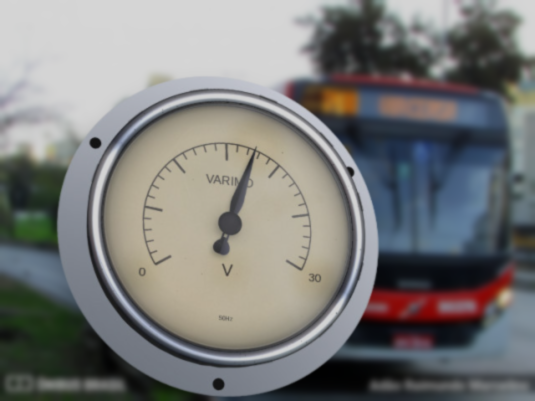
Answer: V 17.5
